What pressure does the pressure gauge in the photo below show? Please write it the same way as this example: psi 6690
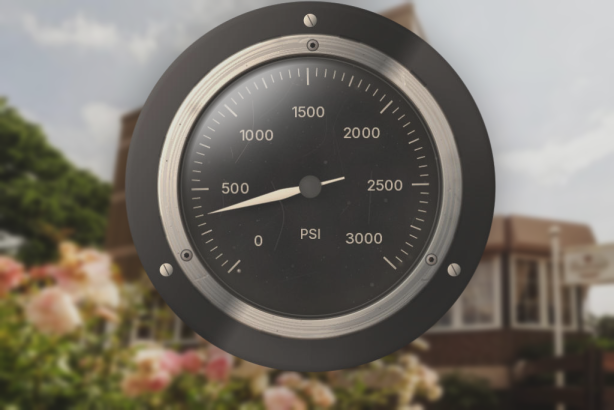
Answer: psi 350
